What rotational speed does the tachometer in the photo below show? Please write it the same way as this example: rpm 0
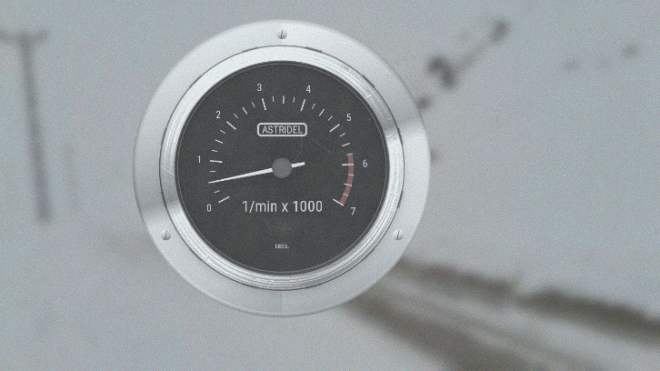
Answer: rpm 500
